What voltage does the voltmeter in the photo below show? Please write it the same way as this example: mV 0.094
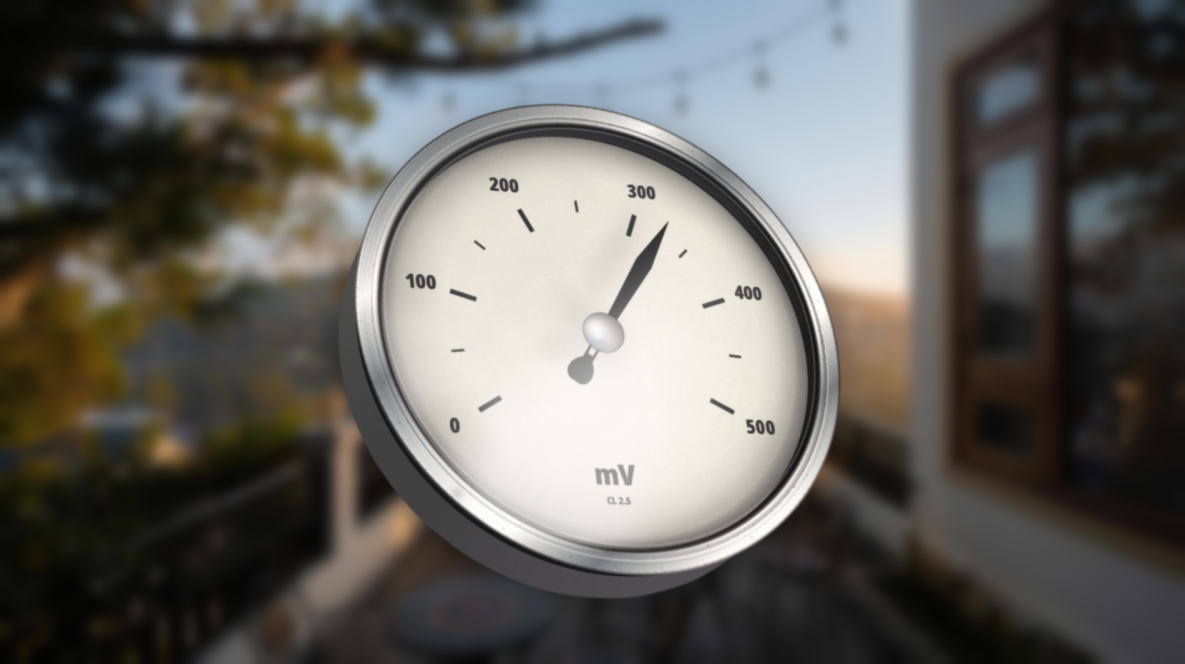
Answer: mV 325
